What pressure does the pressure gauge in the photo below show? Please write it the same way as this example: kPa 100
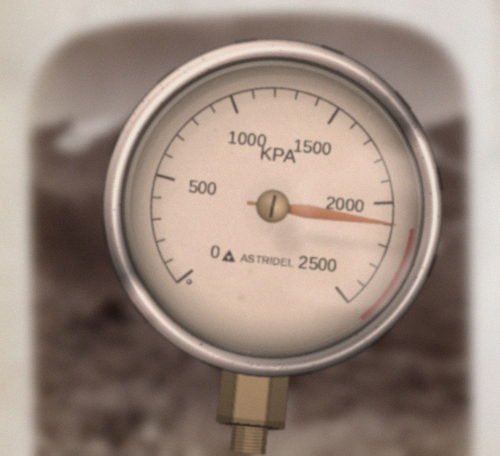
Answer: kPa 2100
